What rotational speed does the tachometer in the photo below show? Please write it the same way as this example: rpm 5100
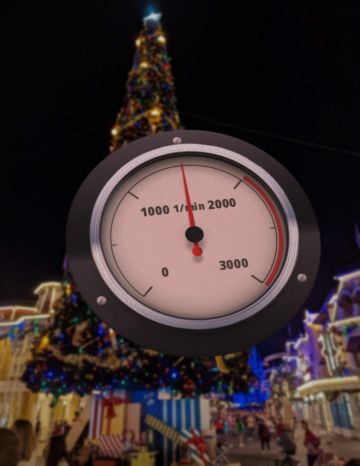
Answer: rpm 1500
